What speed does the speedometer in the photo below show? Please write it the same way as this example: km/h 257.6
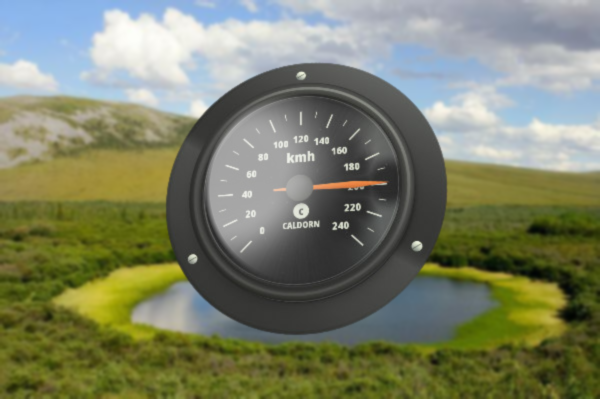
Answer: km/h 200
